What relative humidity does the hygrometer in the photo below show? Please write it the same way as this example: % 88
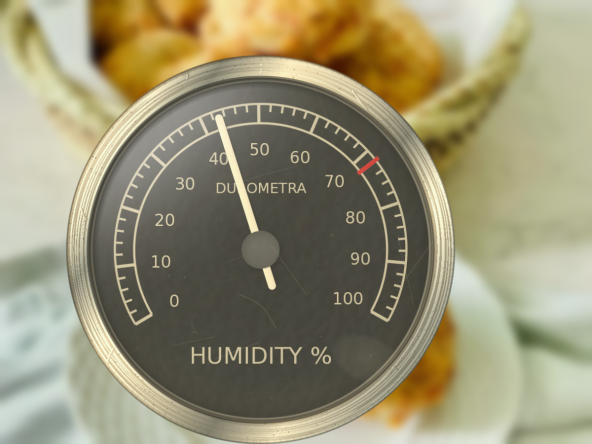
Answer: % 43
